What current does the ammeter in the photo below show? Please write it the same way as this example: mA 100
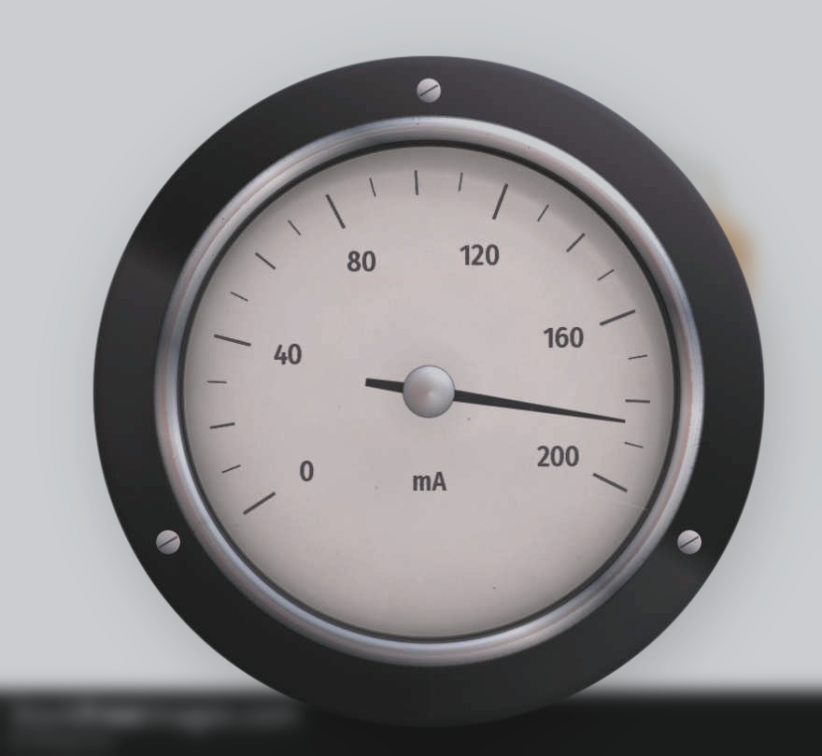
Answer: mA 185
